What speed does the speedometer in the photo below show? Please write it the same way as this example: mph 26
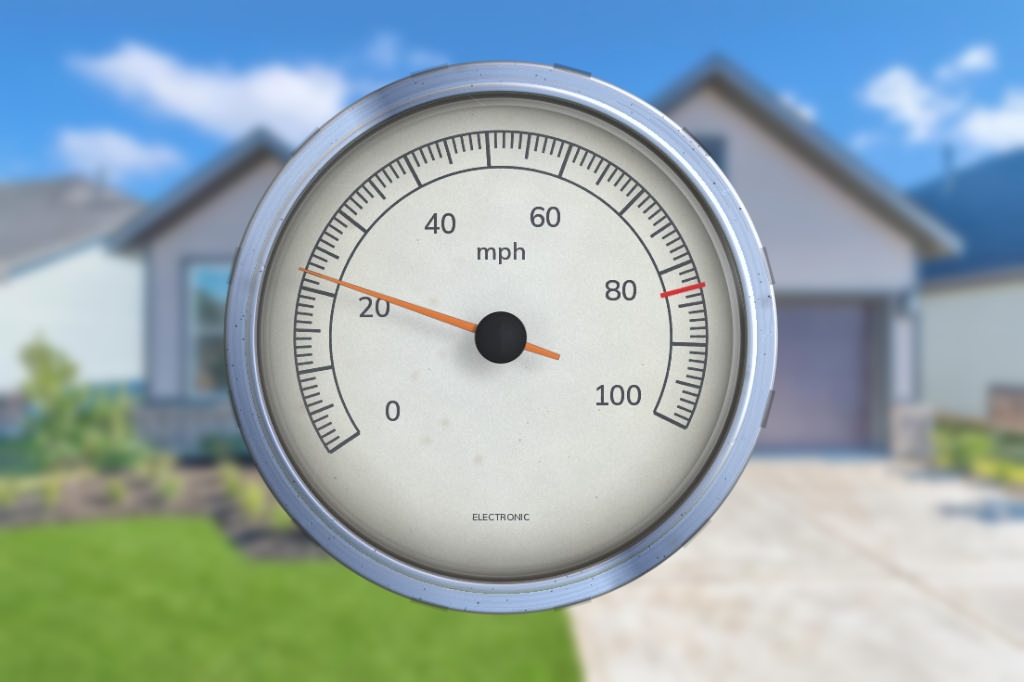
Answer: mph 22
